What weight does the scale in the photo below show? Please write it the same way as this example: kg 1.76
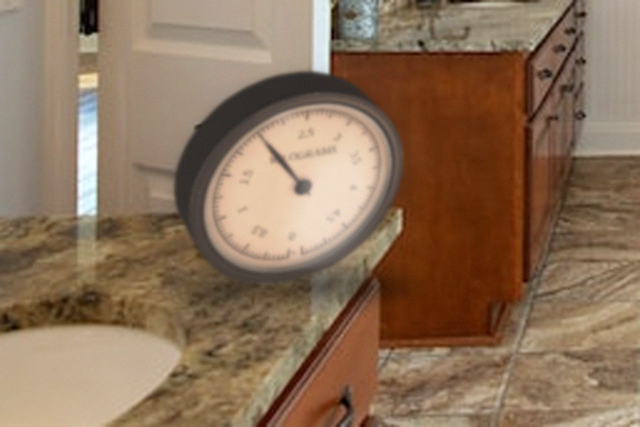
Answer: kg 2
